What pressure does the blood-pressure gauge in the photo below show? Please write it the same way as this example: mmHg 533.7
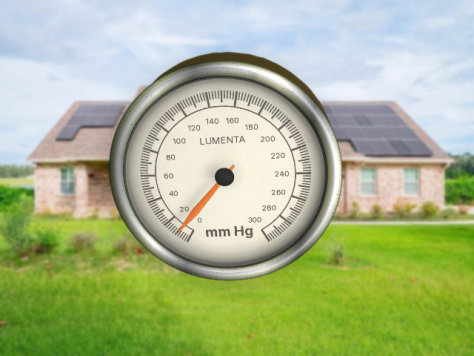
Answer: mmHg 10
